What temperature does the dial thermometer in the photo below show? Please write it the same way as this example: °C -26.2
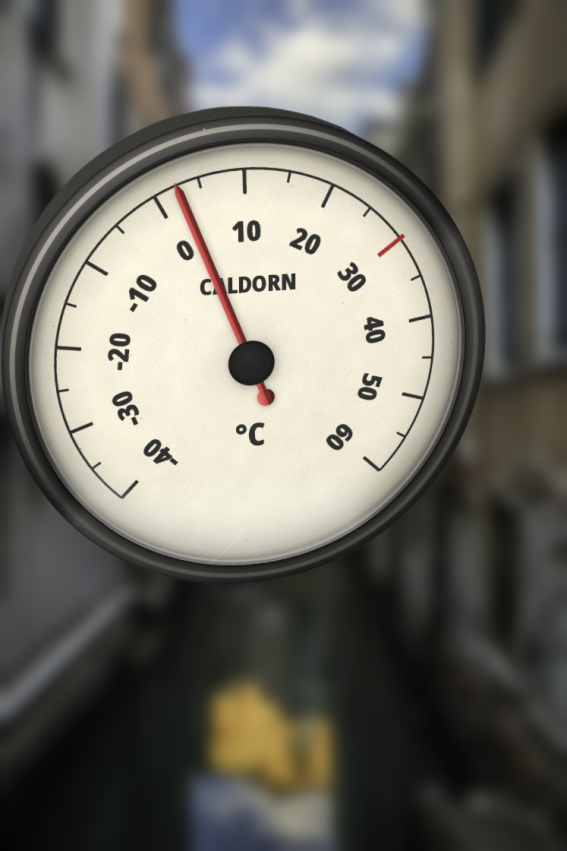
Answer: °C 2.5
